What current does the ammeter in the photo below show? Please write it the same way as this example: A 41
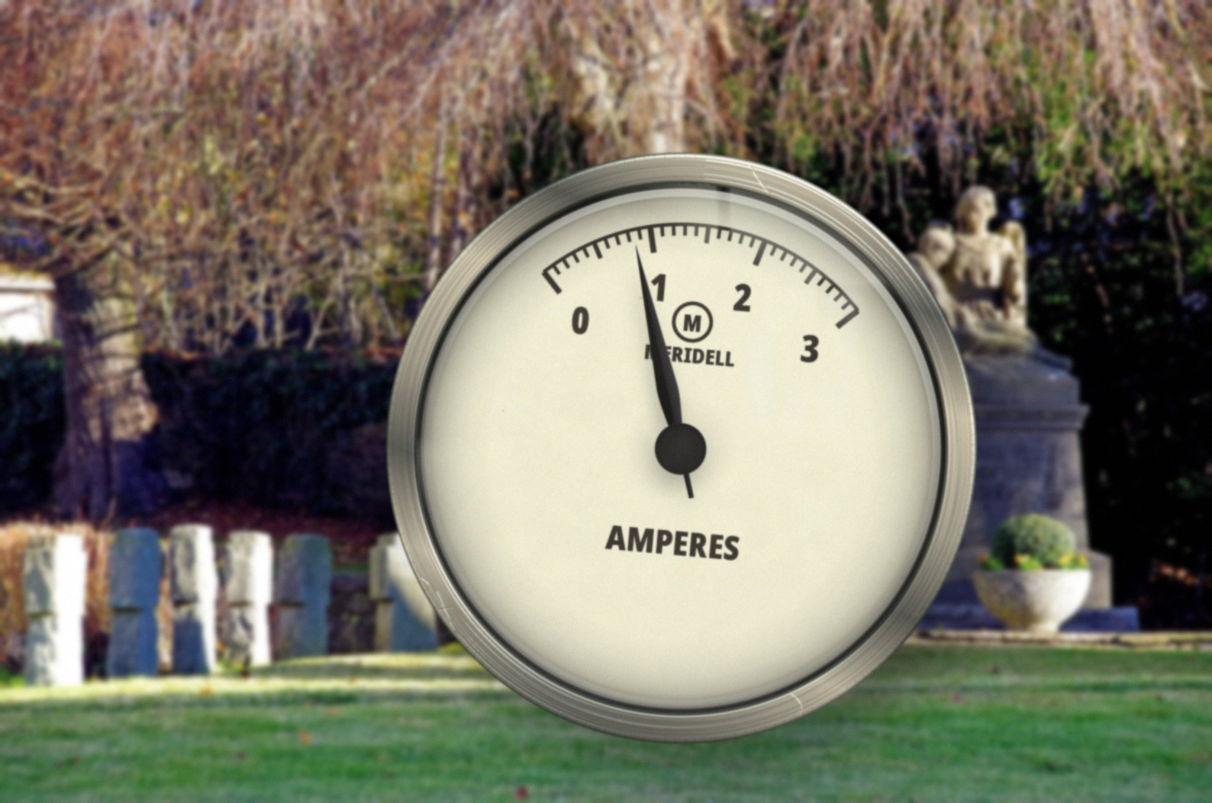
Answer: A 0.85
